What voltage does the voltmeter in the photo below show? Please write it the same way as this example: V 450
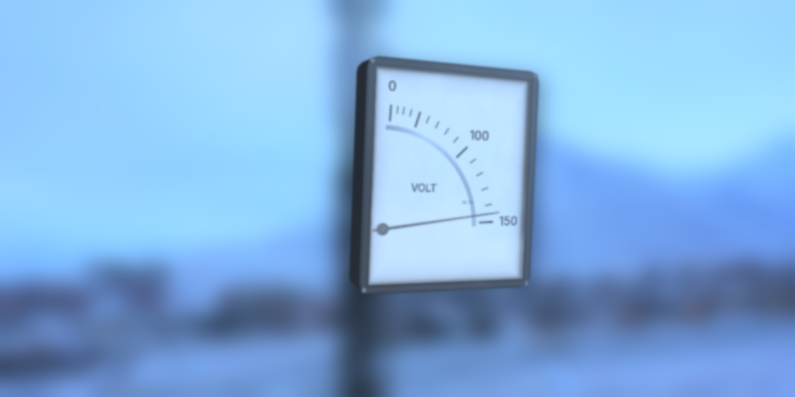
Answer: V 145
